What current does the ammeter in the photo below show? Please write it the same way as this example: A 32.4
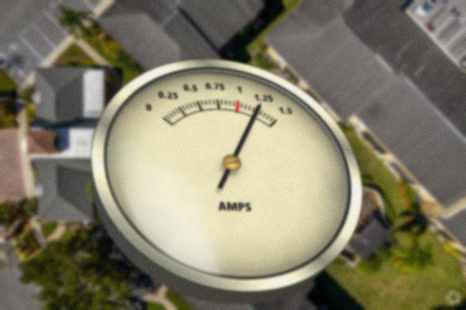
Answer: A 1.25
